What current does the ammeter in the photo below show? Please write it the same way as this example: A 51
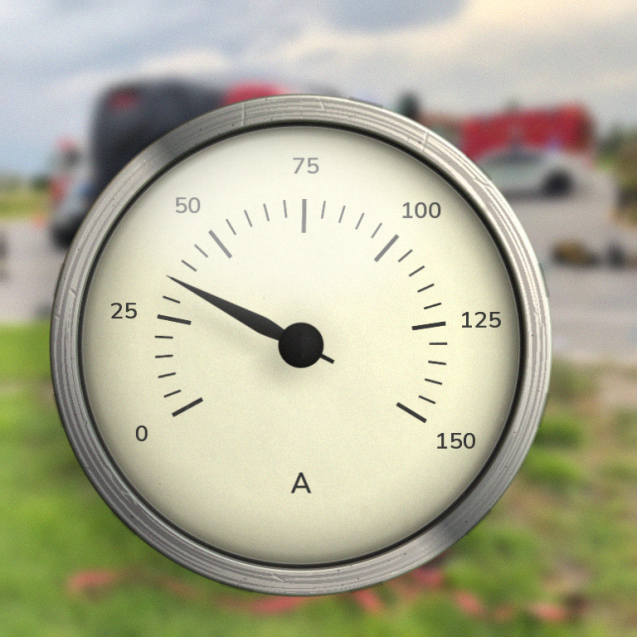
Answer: A 35
